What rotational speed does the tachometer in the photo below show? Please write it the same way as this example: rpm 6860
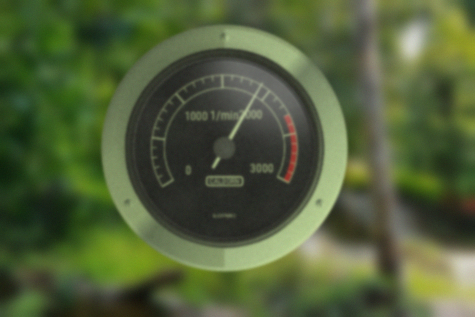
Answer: rpm 1900
